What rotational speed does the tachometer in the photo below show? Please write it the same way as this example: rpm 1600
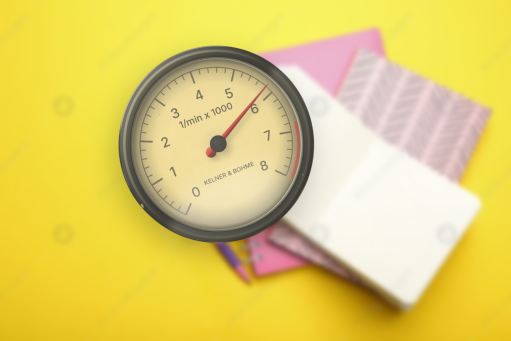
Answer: rpm 5800
